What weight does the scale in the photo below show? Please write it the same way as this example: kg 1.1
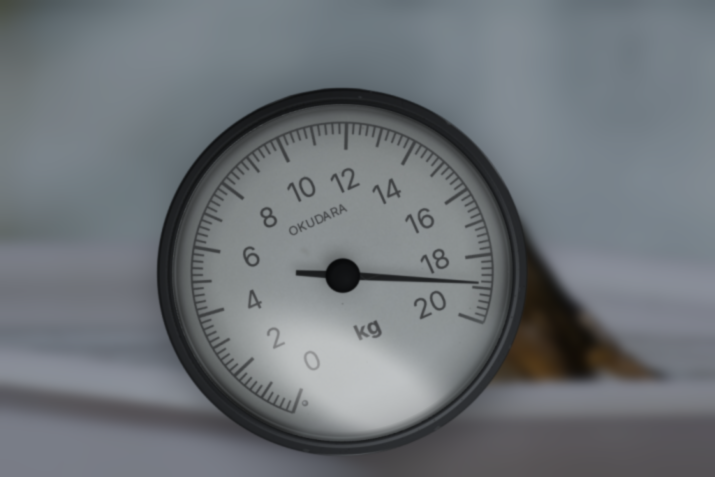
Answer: kg 18.8
